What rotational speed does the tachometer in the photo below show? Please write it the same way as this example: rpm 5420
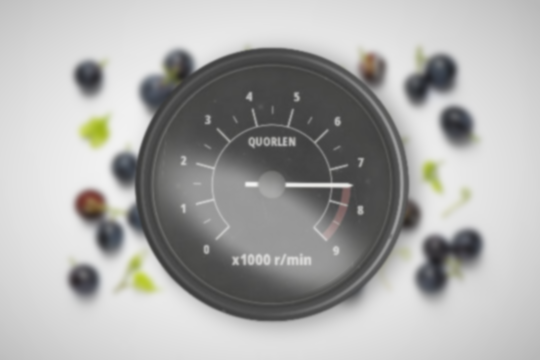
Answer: rpm 7500
